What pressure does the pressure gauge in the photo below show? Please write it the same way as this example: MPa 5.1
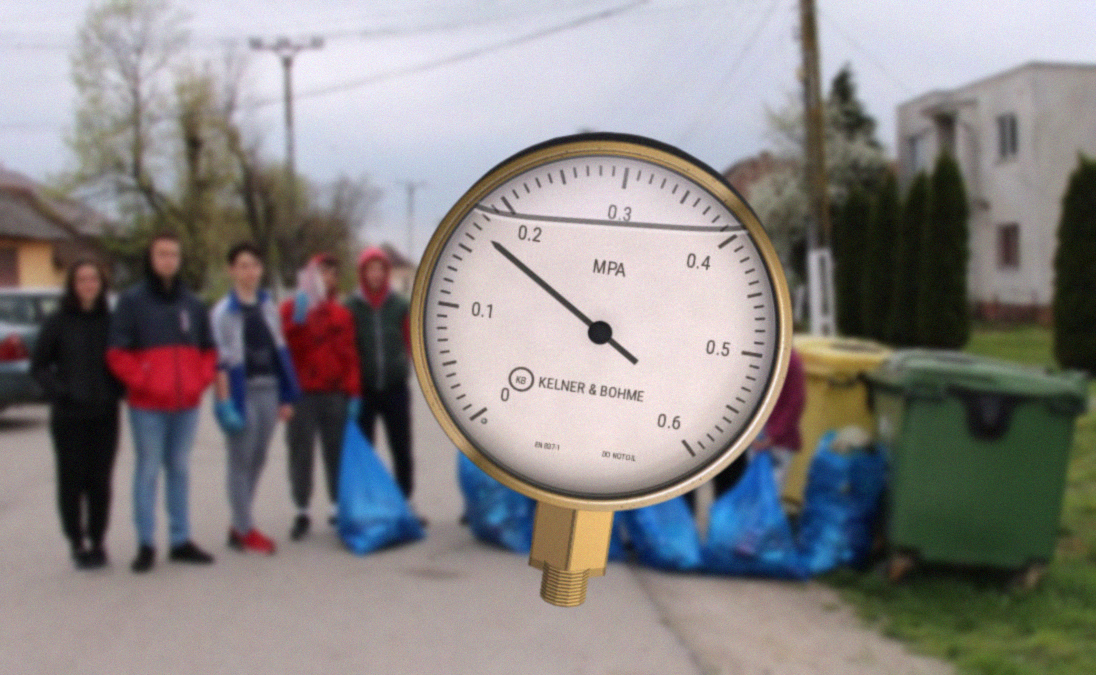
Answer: MPa 0.17
